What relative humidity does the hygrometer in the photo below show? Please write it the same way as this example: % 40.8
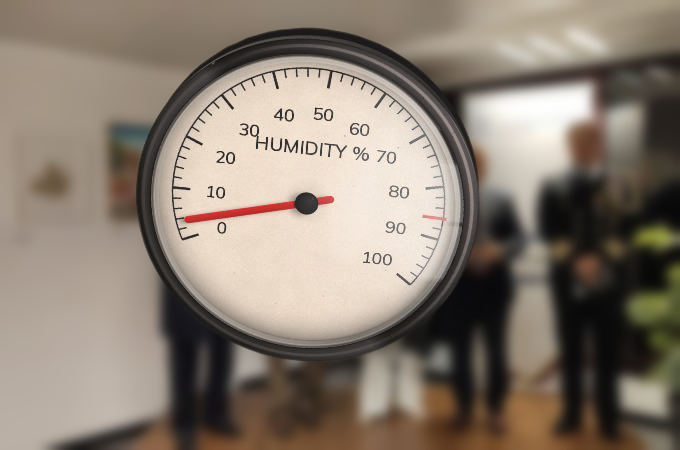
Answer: % 4
